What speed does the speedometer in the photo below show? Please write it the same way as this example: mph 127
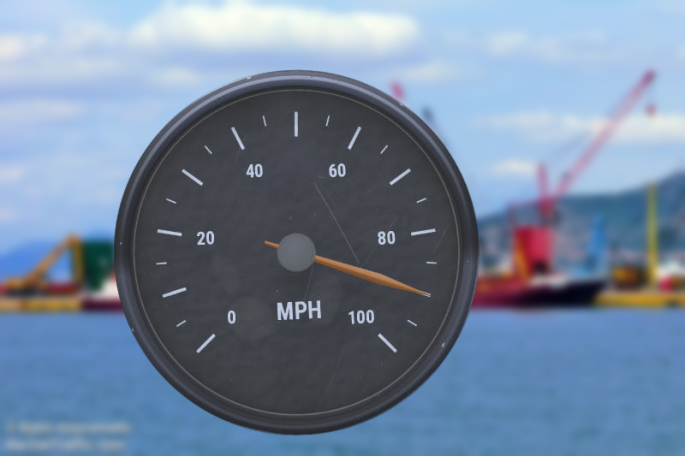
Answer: mph 90
